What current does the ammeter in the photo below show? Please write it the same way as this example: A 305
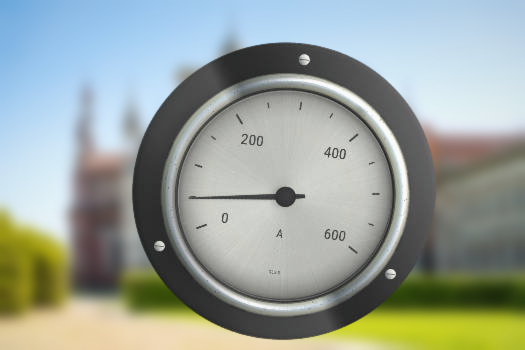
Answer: A 50
